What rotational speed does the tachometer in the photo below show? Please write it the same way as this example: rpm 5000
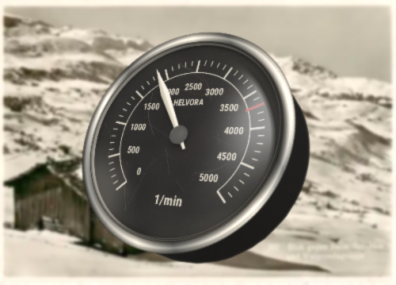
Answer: rpm 1900
